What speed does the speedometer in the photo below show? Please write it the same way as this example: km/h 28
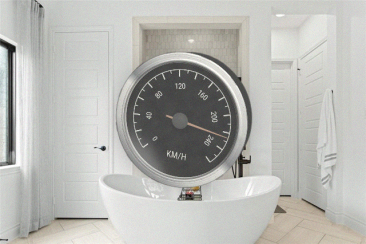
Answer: km/h 225
